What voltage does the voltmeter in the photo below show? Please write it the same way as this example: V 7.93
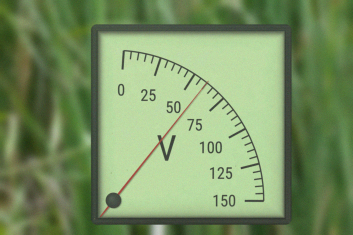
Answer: V 60
